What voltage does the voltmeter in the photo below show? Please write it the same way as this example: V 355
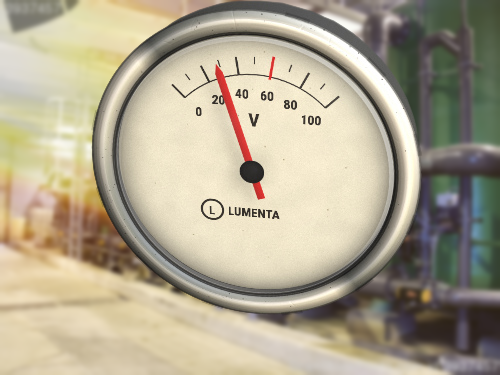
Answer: V 30
